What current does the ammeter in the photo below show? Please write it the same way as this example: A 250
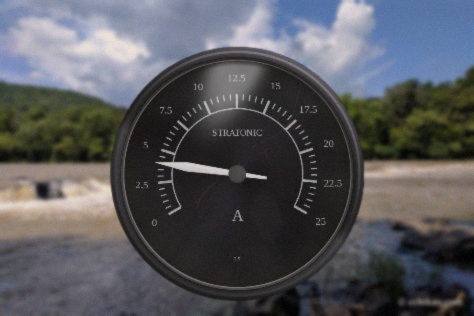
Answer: A 4
